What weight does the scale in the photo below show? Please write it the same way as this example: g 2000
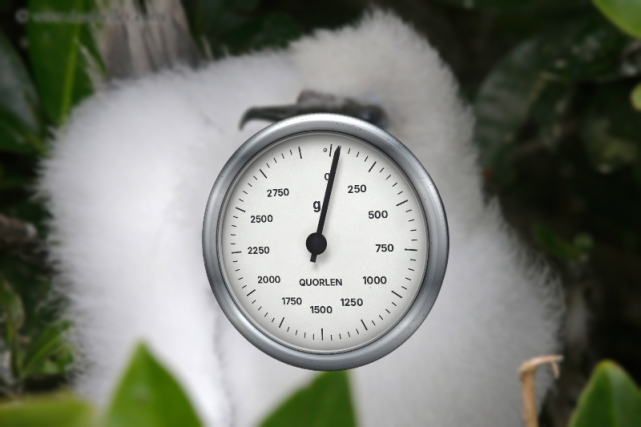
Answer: g 50
